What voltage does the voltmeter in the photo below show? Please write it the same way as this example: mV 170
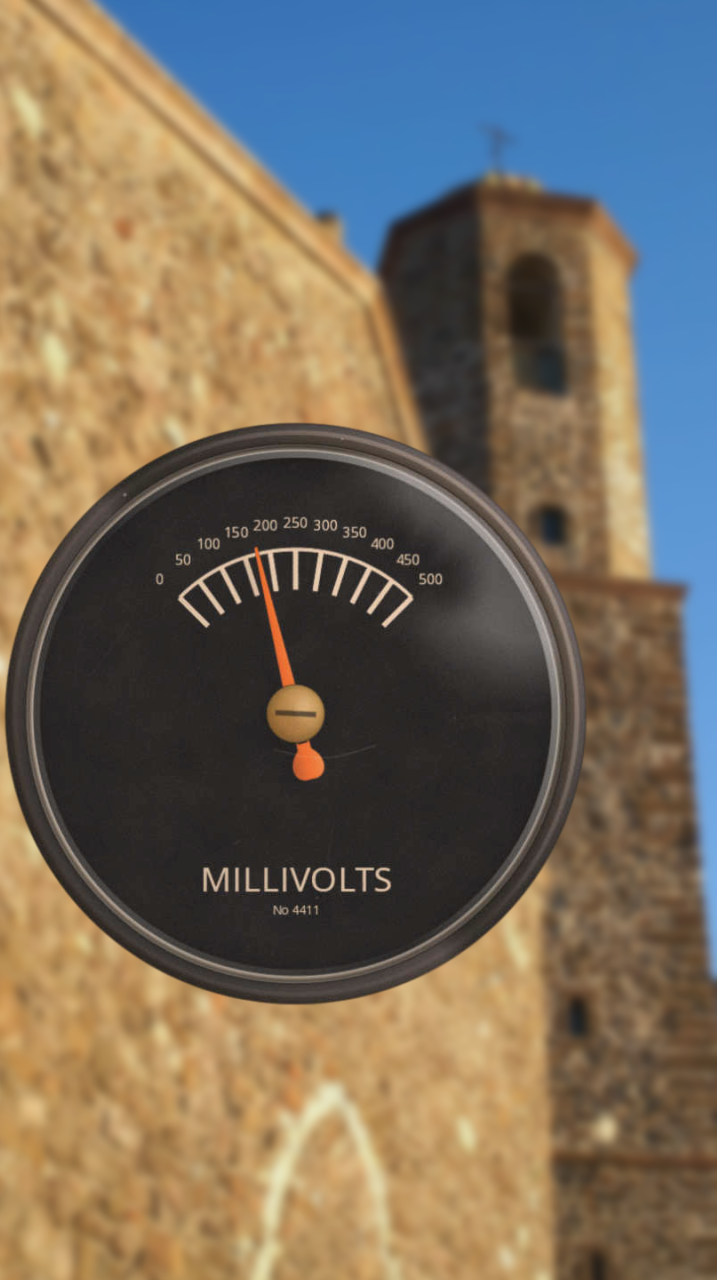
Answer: mV 175
